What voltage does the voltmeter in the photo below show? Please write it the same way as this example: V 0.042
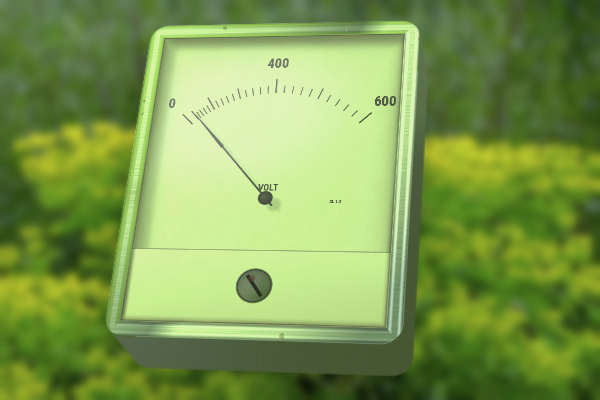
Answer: V 100
